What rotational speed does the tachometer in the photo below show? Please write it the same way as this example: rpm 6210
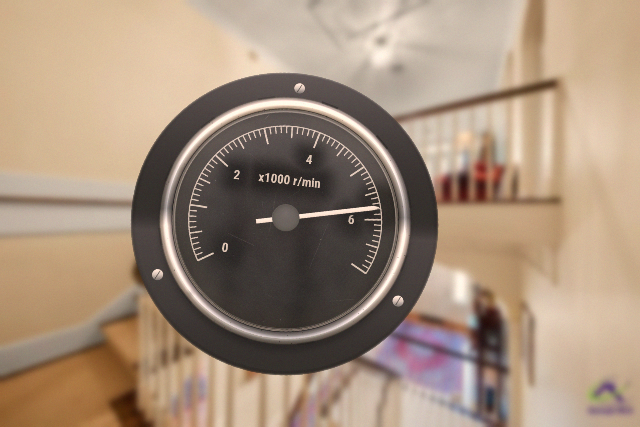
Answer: rpm 5800
